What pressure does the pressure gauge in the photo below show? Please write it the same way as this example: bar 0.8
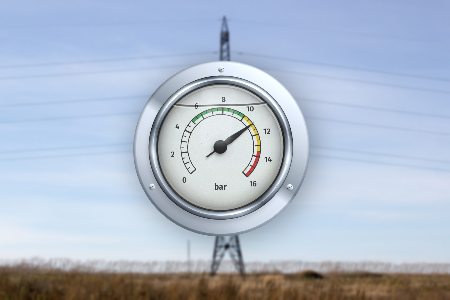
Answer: bar 11
